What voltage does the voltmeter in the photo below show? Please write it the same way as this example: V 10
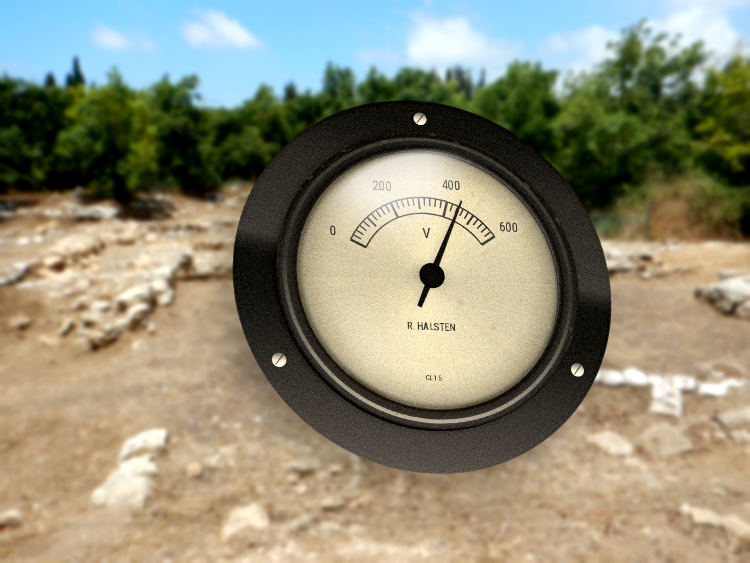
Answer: V 440
